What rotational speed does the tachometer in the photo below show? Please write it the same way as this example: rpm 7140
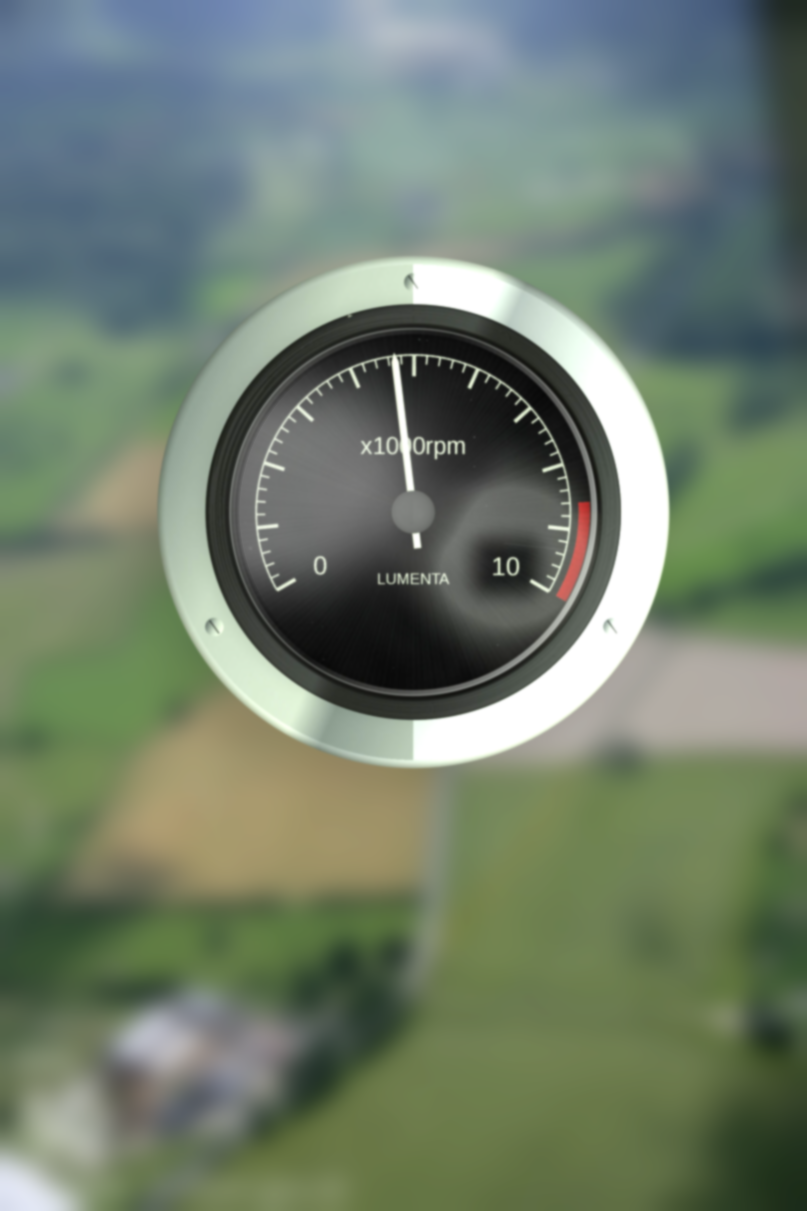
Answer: rpm 4700
